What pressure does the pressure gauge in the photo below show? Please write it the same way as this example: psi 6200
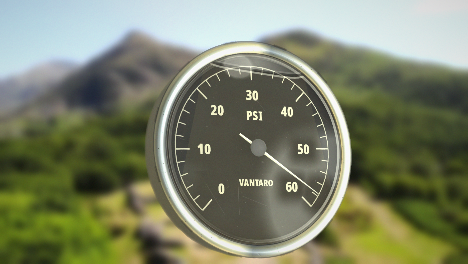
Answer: psi 58
